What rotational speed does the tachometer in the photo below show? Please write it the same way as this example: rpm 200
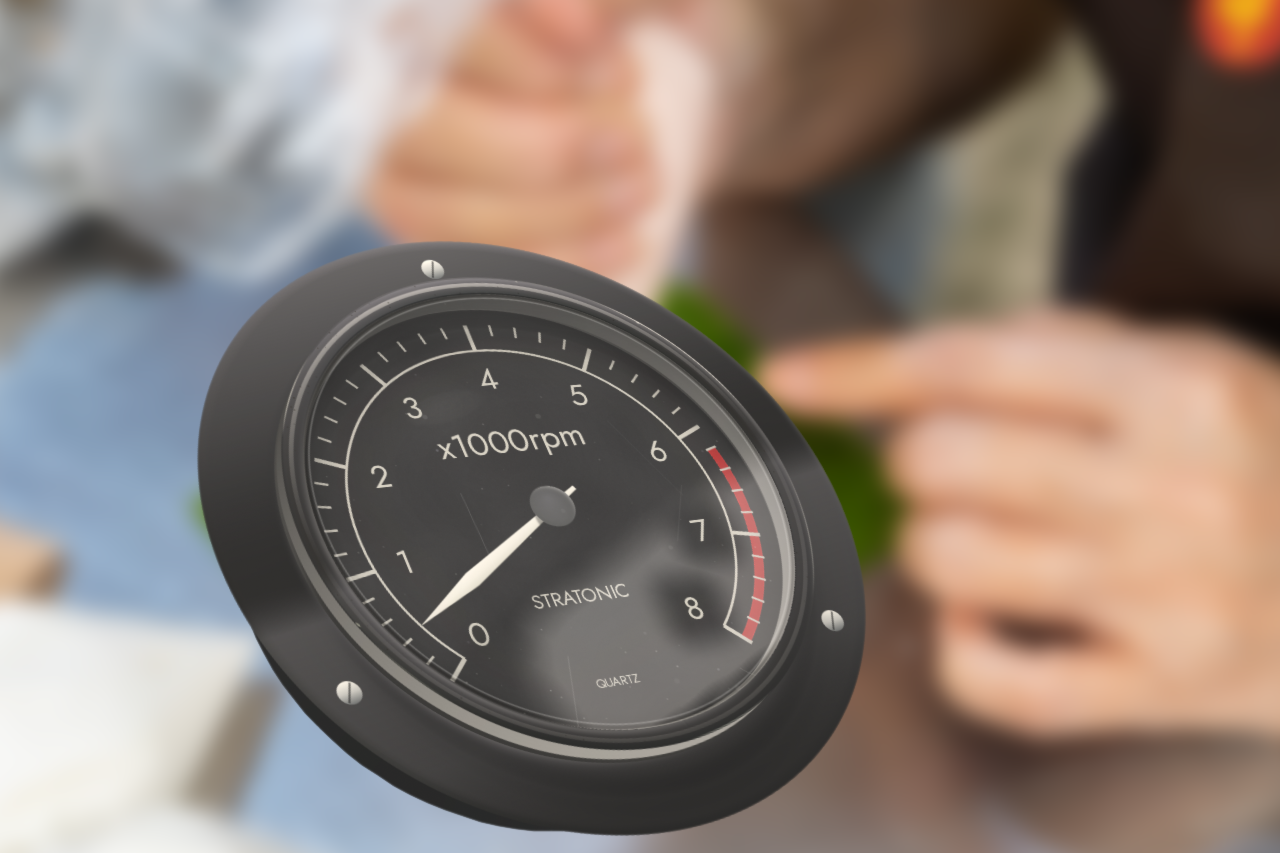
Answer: rpm 400
